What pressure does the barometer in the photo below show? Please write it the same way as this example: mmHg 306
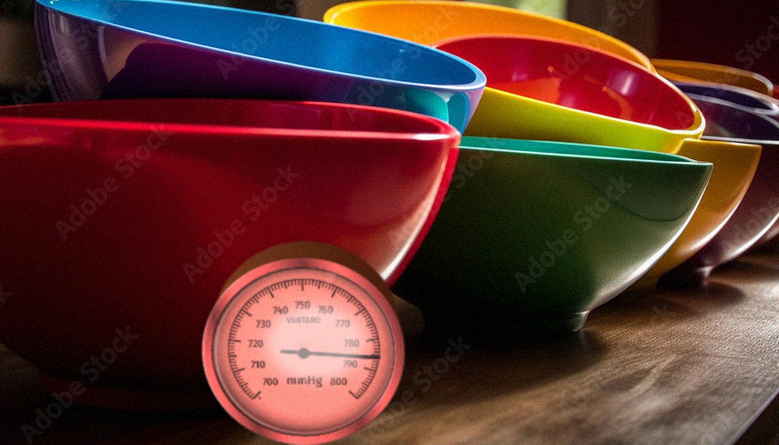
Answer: mmHg 785
